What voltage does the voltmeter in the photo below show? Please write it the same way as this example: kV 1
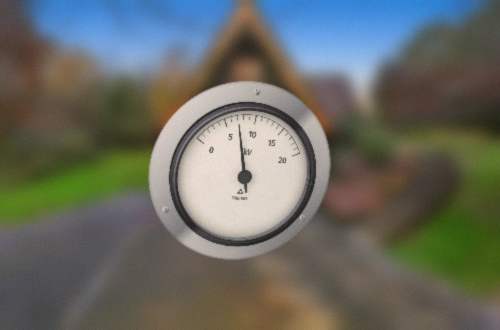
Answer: kV 7
